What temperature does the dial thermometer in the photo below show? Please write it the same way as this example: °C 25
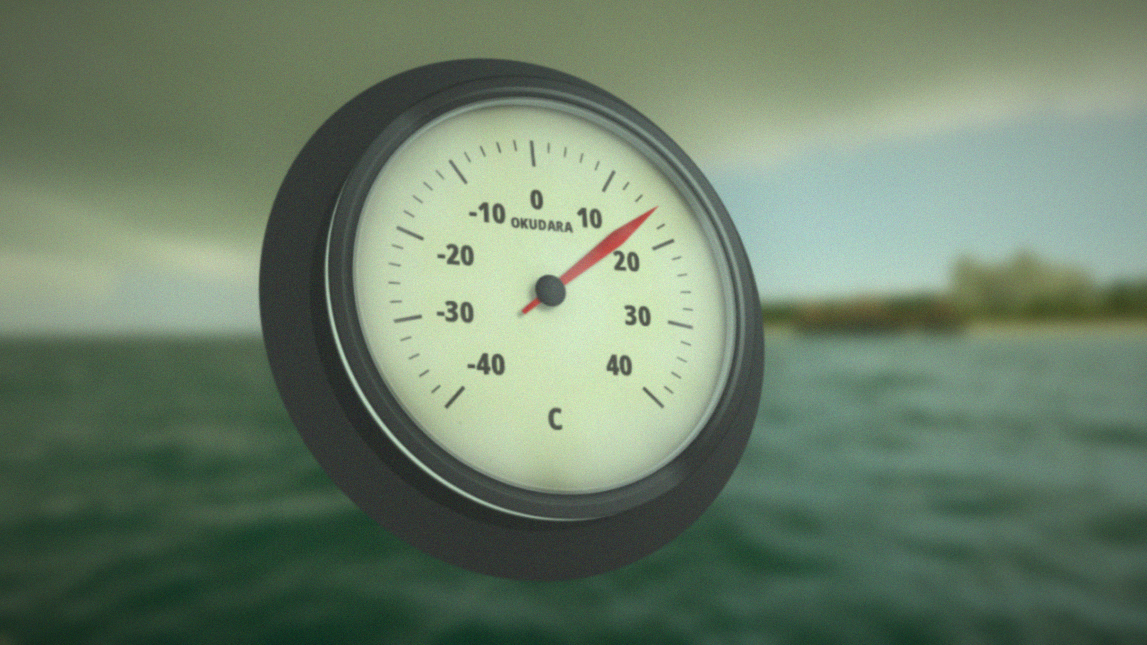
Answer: °C 16
